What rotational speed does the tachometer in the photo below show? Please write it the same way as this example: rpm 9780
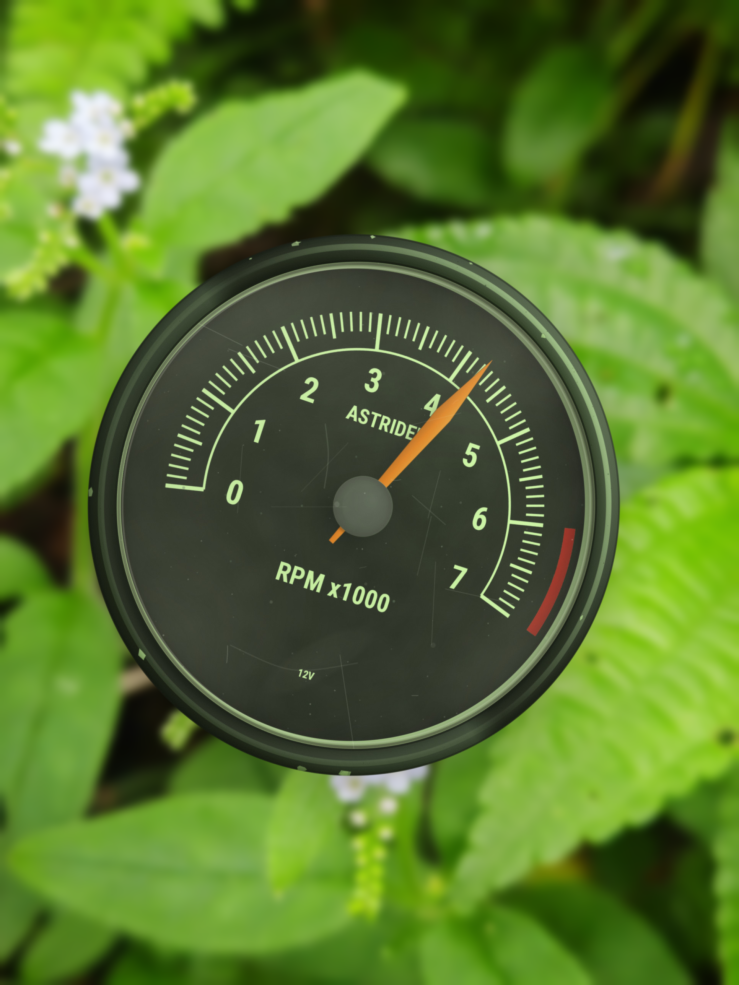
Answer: rpm 4200
